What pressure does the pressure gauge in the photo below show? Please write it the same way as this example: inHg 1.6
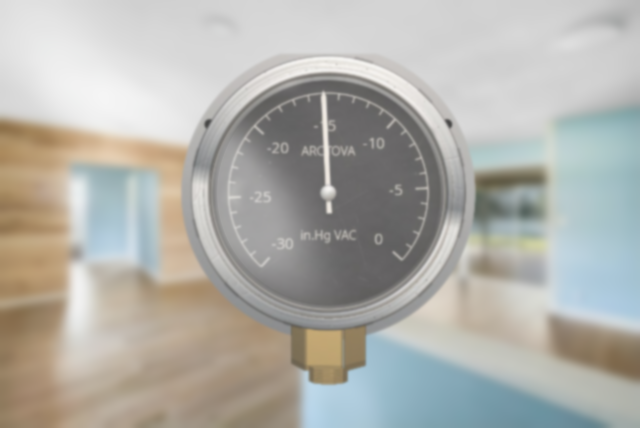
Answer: inHg -15
